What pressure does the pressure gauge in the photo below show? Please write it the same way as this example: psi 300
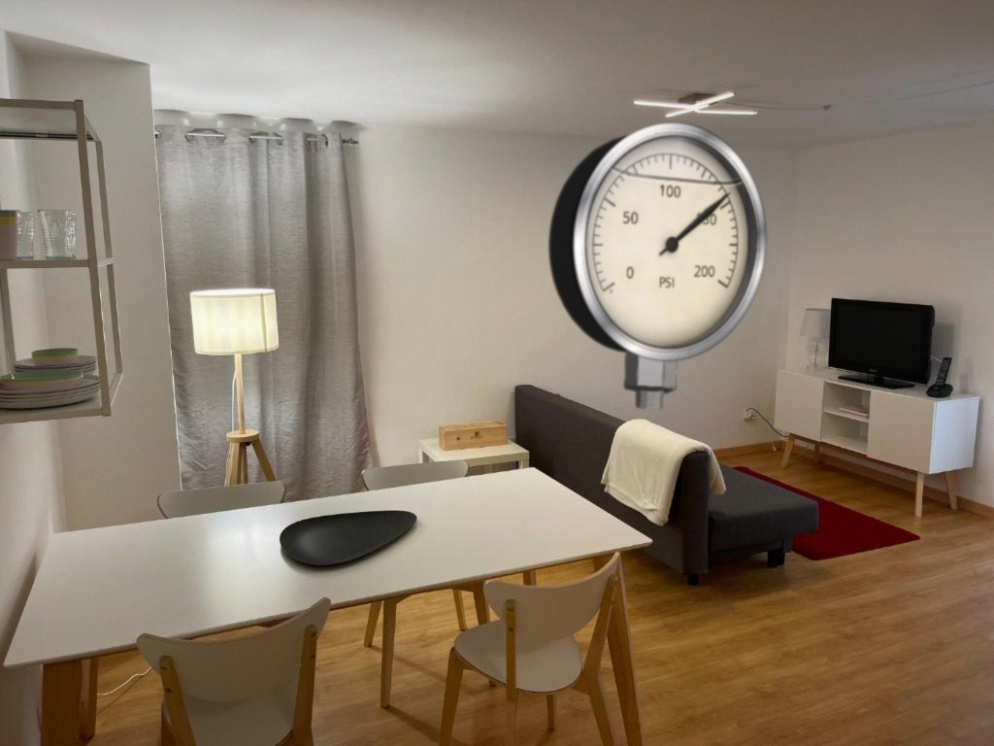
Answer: psi 145
